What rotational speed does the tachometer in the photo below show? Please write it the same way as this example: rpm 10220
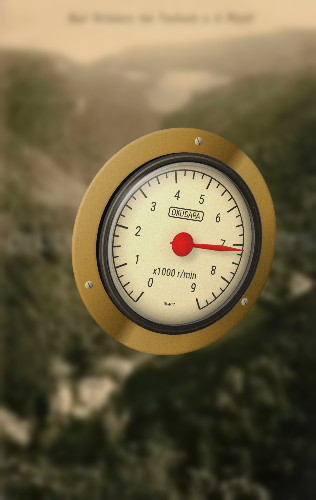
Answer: rpm 7125
